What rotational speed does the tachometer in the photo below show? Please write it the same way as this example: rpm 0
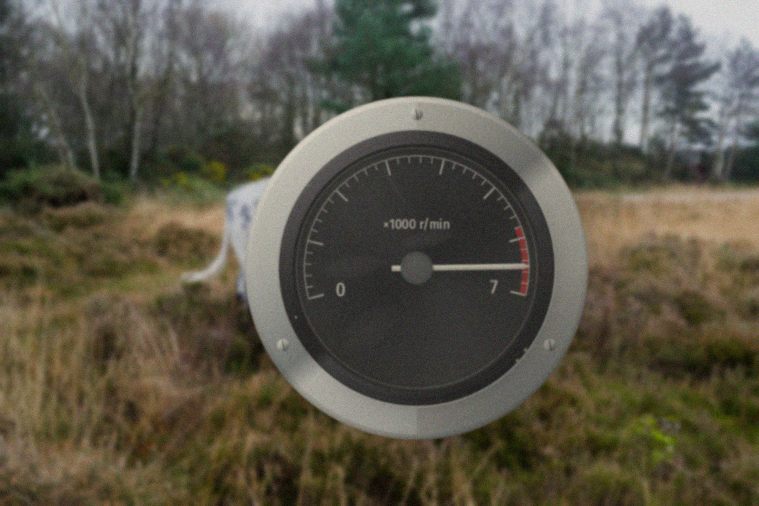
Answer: rpm 6500
